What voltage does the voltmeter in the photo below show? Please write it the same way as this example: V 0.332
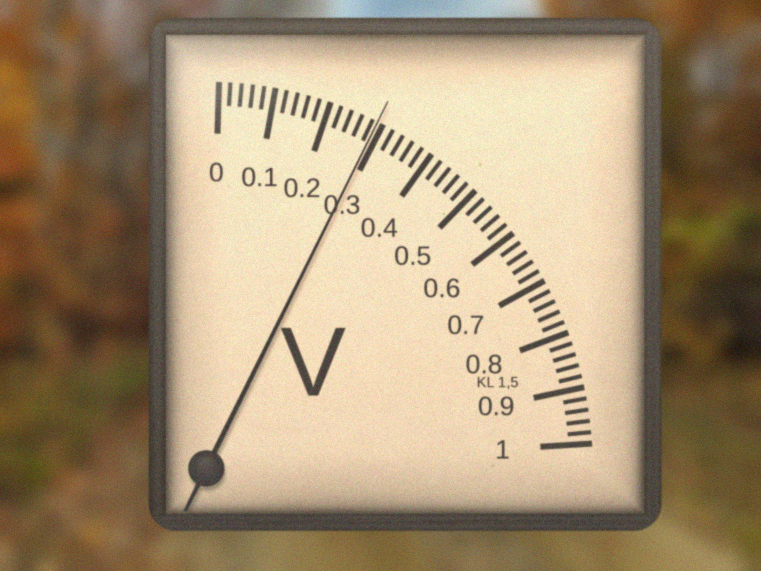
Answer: V 0.29
